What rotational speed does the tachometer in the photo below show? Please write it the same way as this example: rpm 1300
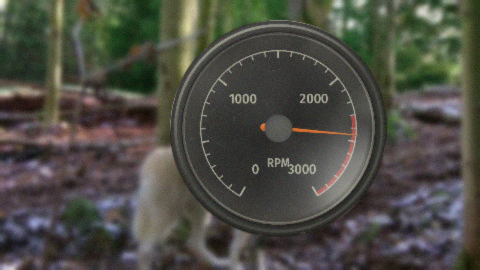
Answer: rpm 2450
